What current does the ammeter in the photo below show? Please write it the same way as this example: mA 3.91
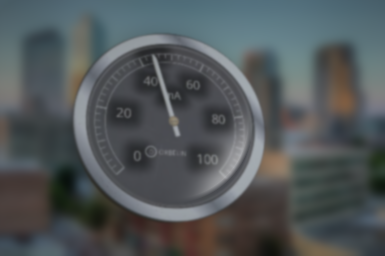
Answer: mA 44
